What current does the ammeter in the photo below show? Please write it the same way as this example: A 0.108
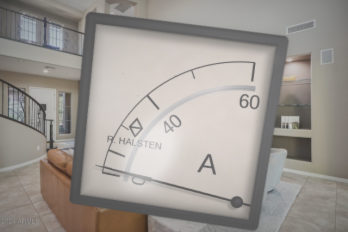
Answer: A 10
